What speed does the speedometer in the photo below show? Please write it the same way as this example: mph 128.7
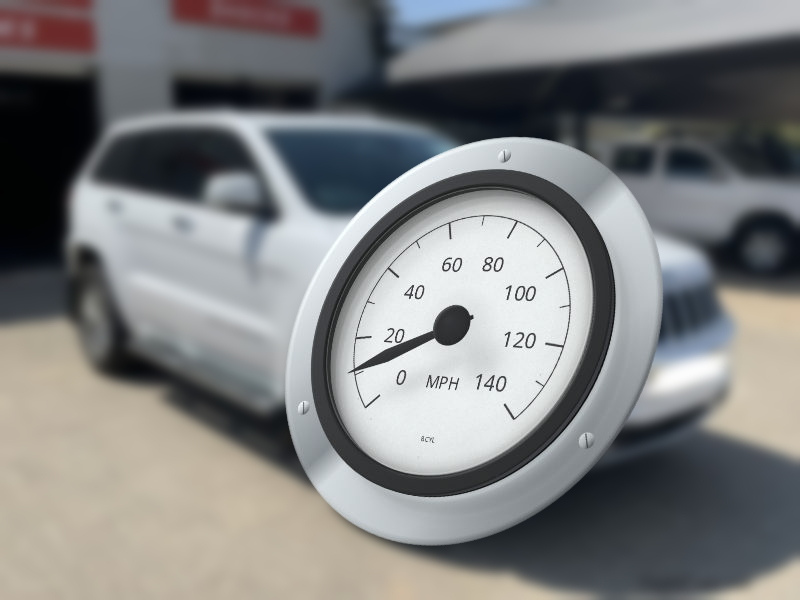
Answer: mph 10
